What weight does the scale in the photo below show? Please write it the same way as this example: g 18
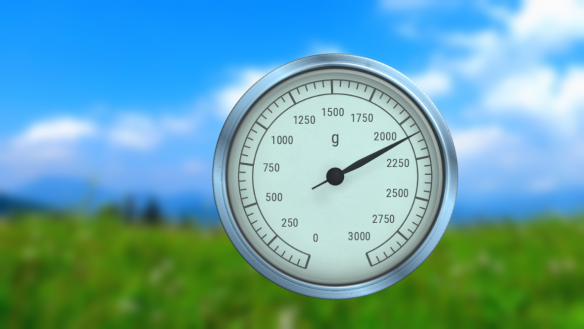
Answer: g 2100
